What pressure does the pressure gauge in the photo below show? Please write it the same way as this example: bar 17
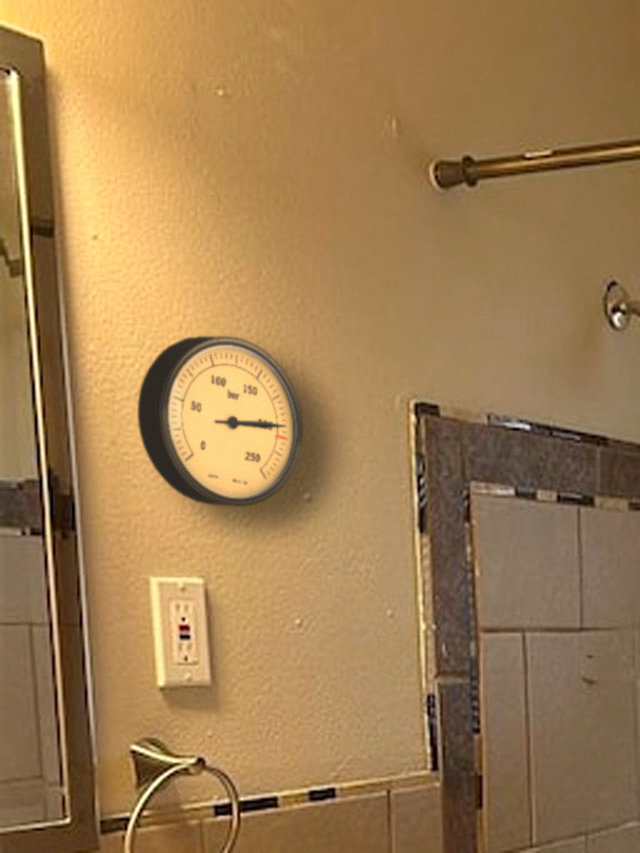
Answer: bar 200
